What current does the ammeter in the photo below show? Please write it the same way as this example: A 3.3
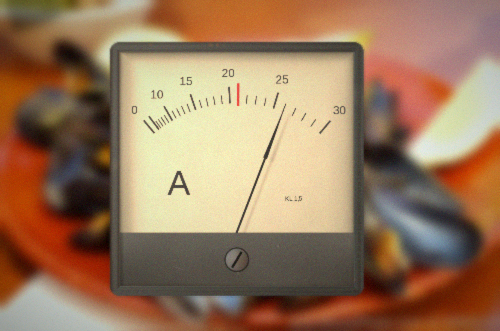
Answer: A 26
